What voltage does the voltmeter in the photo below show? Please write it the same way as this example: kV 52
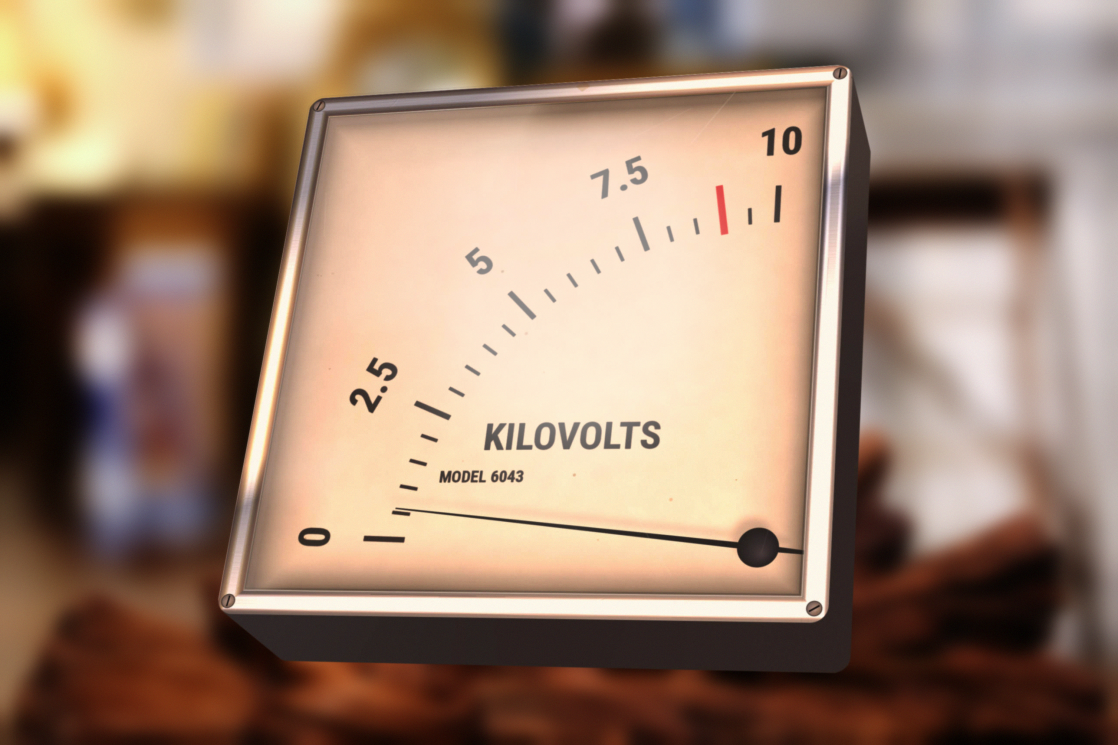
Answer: kV 0.5
